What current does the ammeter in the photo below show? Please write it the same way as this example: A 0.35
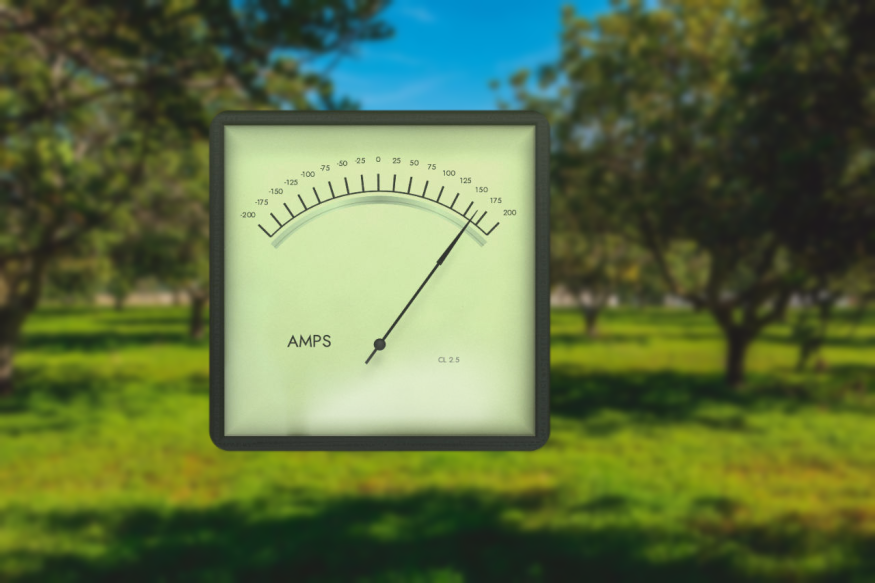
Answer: A 162.5
